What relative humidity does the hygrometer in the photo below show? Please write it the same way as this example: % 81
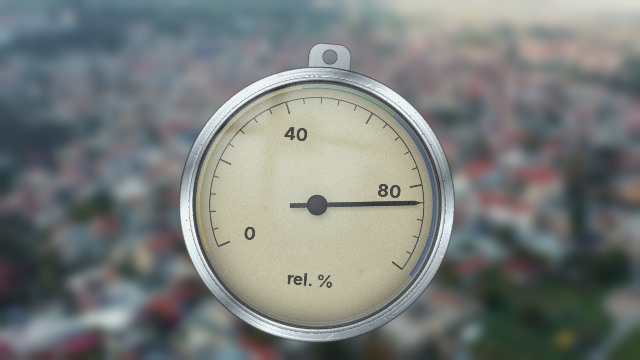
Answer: % 84
